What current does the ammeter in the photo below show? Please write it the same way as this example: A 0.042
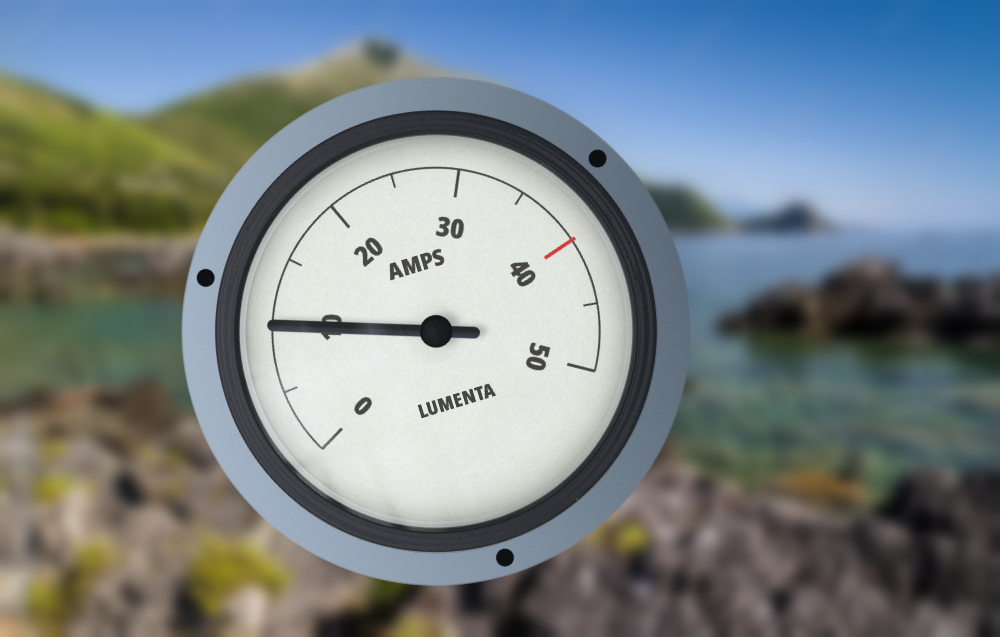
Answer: A 10
